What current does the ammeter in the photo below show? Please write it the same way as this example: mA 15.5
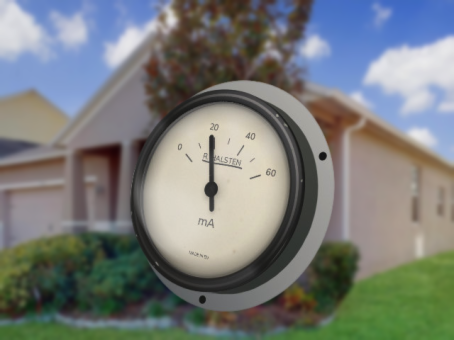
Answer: mA 20
